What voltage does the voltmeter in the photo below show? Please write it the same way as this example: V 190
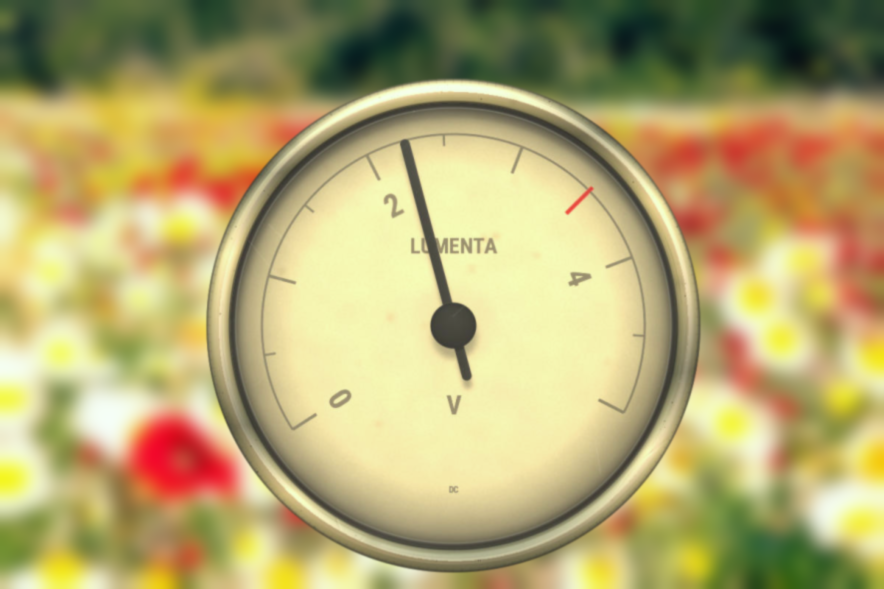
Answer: V 2.25
